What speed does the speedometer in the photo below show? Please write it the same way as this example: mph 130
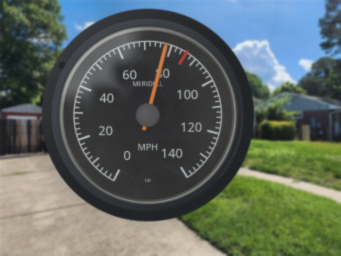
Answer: mph 78
